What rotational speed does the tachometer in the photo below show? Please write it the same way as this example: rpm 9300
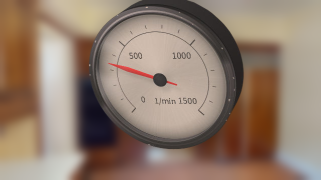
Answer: rpm 350
